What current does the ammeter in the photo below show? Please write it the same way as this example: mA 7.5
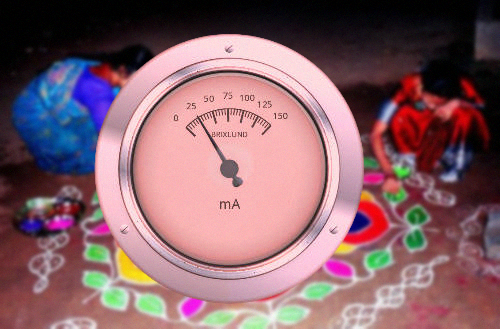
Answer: mA 25
